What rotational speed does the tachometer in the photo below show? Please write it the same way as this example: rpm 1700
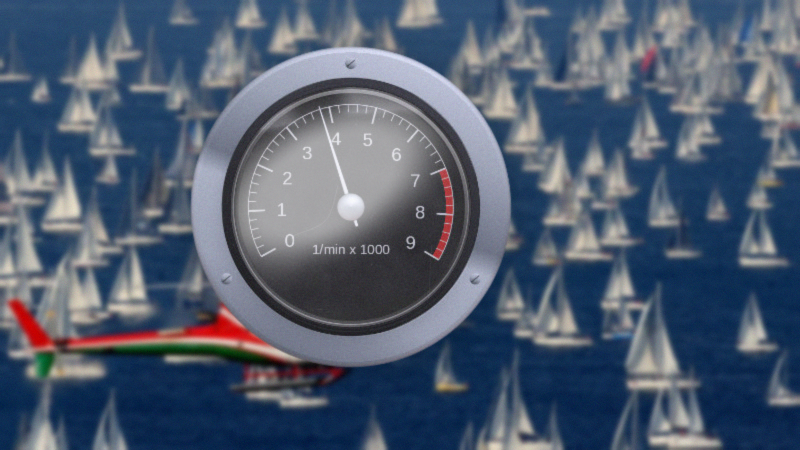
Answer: rpm 3800
